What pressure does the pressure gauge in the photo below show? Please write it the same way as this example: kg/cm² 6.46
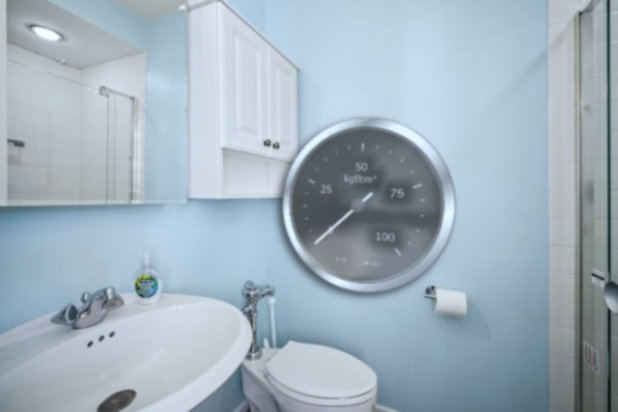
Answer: kg/cm² 0
